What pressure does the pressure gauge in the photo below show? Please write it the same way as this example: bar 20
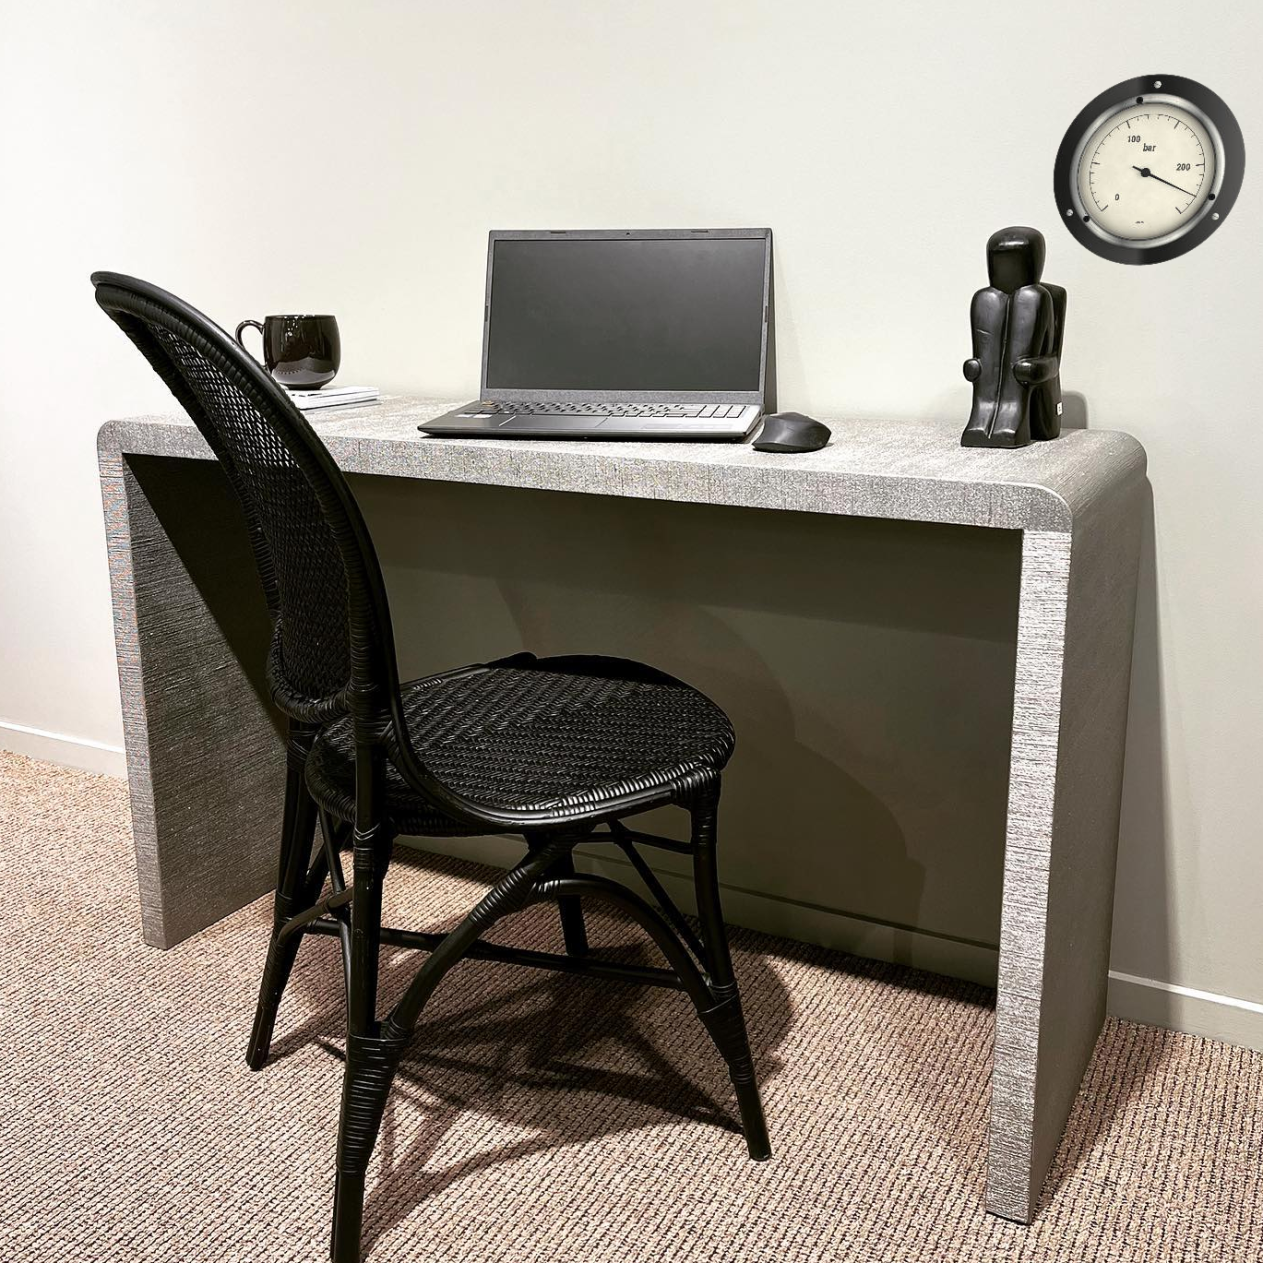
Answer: bar 230
